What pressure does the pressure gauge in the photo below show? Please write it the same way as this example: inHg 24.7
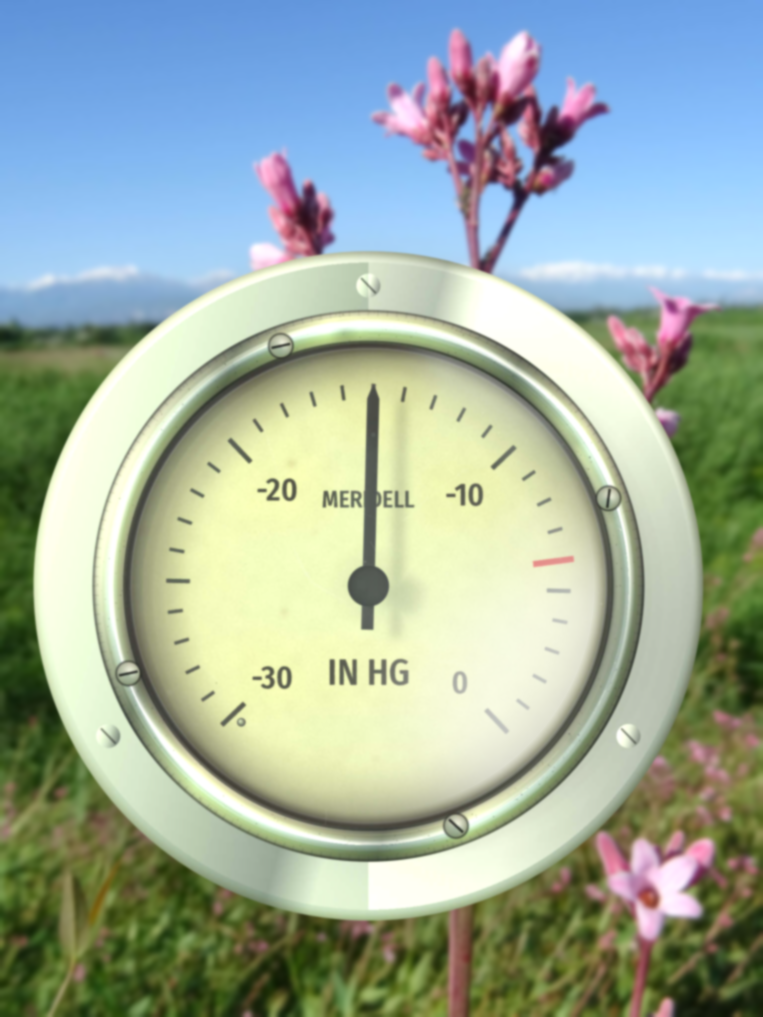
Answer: inHg -15
